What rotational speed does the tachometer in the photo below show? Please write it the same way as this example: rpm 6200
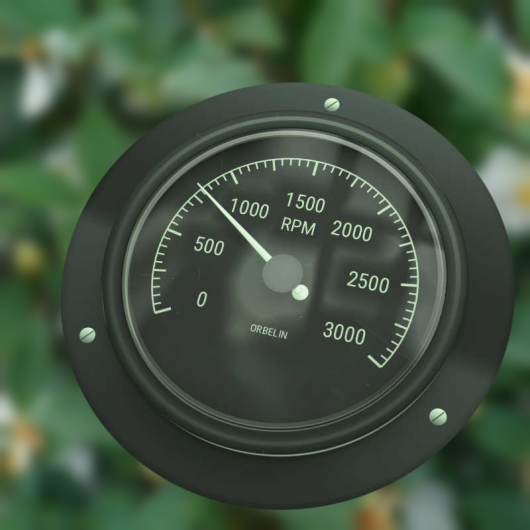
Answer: rpm 800
